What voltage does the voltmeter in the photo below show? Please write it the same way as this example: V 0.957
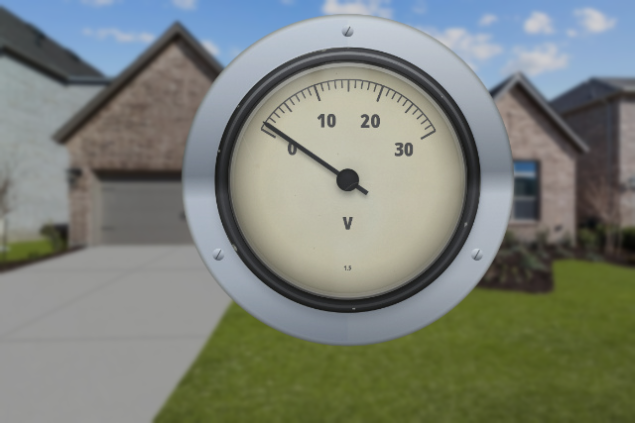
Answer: V 1
